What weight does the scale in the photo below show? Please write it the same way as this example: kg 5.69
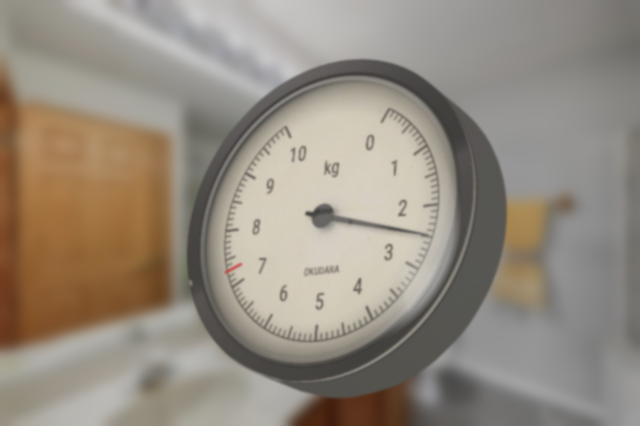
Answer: kg 2.5
